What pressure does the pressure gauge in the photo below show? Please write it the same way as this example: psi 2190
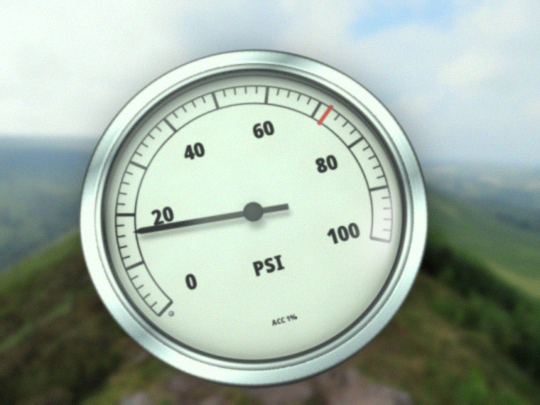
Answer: psi 16
